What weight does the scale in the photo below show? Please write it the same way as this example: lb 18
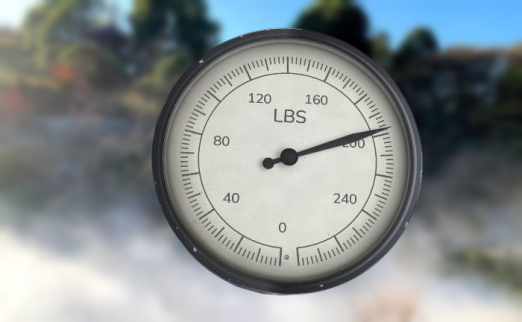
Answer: lb 198
